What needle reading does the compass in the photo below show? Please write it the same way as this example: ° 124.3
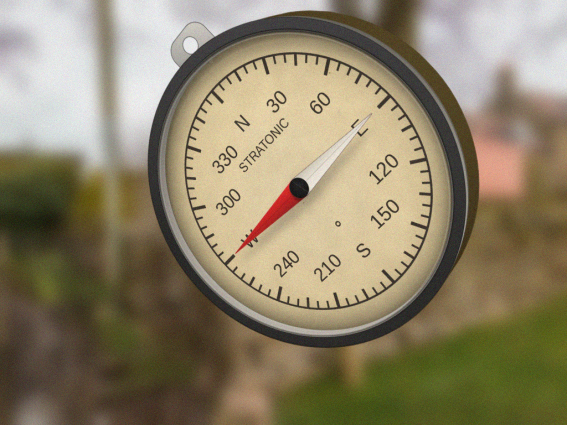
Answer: ° 270
